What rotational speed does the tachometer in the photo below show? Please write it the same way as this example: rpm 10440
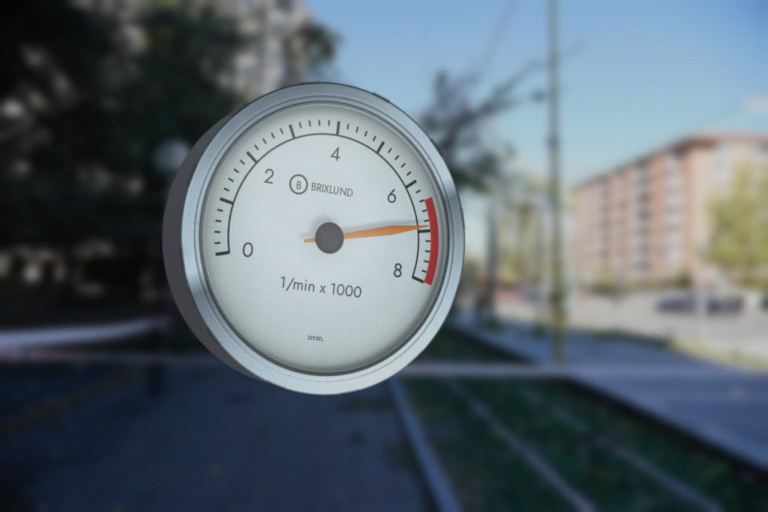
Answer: rpm 6900
